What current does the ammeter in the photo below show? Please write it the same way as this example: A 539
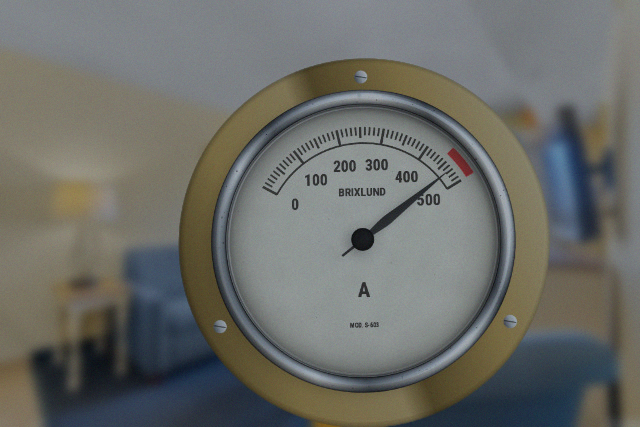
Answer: A 470
